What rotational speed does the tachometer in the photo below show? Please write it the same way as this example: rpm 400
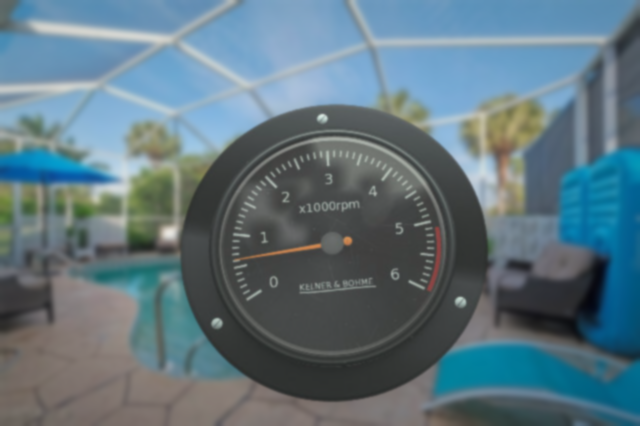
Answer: rpm 600
